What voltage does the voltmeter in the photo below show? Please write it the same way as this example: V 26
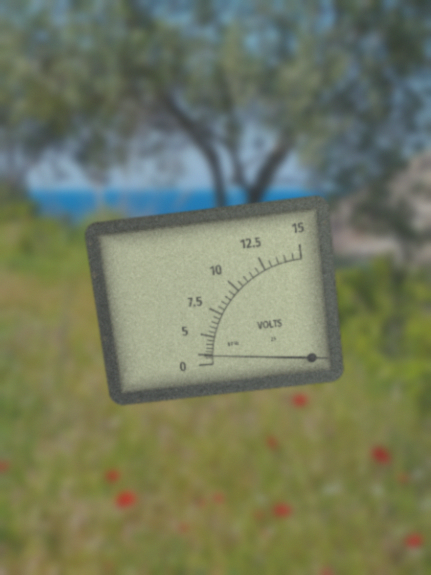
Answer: V 2.5
